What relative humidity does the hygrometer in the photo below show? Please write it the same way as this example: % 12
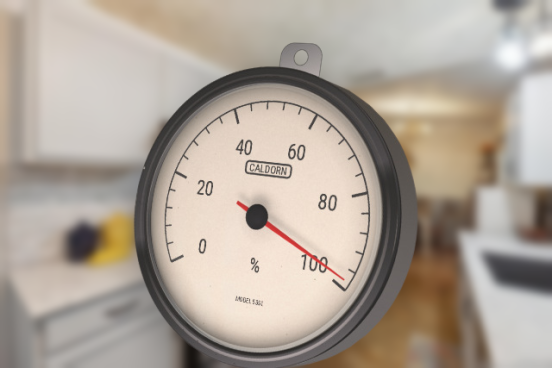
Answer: % 98
